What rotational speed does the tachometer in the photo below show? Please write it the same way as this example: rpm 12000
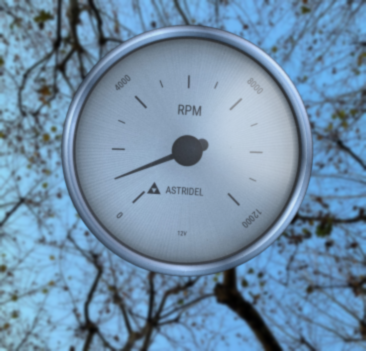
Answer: rpm 1000
